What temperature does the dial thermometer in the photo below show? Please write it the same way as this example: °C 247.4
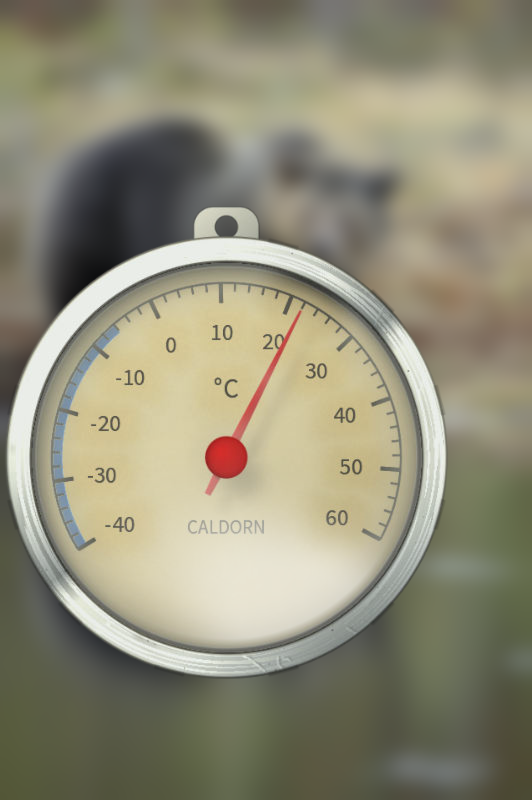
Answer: °C 22
